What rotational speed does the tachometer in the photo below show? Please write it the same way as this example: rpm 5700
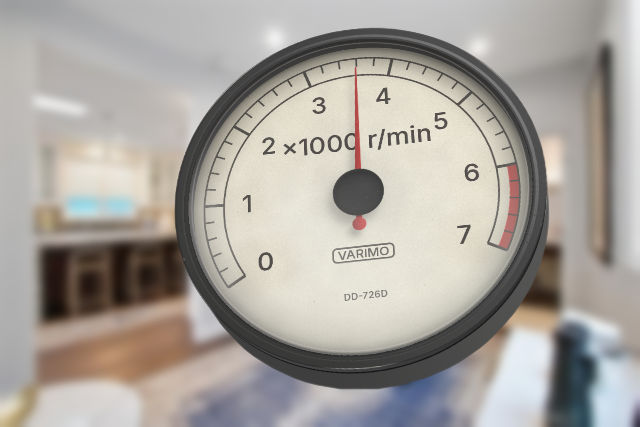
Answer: rpm 3600
